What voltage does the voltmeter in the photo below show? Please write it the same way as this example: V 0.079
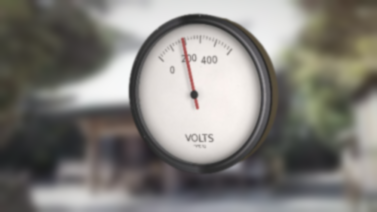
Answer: V 200
